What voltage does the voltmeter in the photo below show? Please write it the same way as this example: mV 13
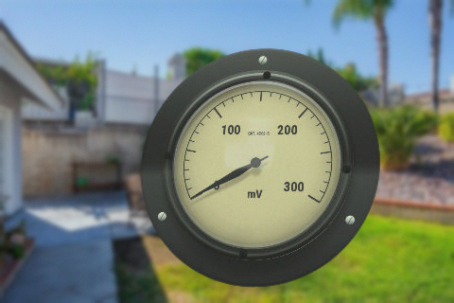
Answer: mV 0
